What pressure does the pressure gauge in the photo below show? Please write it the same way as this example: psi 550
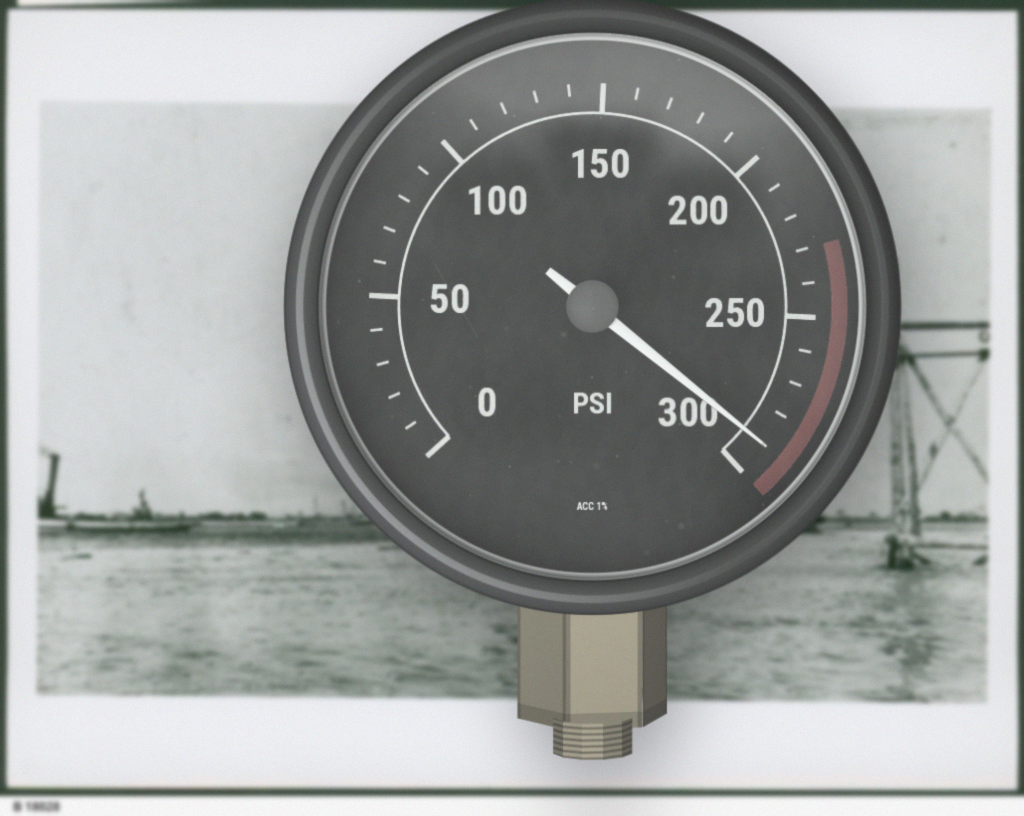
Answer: psi 290
